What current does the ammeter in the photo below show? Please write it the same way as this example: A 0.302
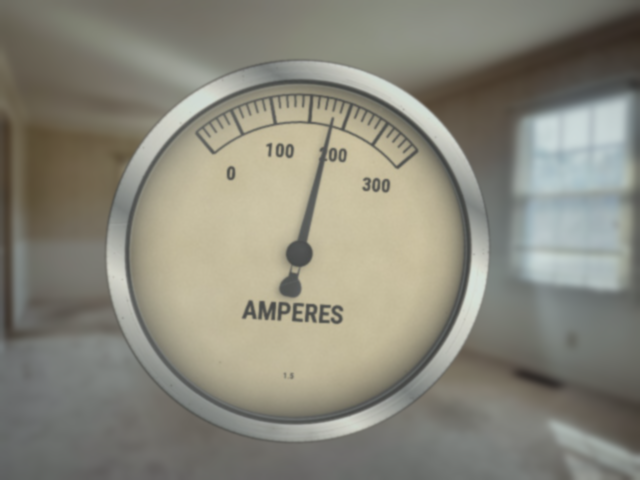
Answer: A 180
